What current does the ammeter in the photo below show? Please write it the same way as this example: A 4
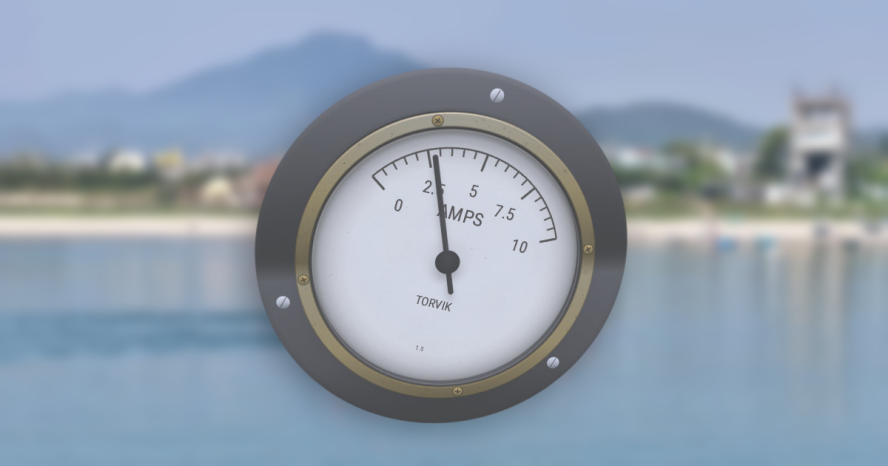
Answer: A 2.75
